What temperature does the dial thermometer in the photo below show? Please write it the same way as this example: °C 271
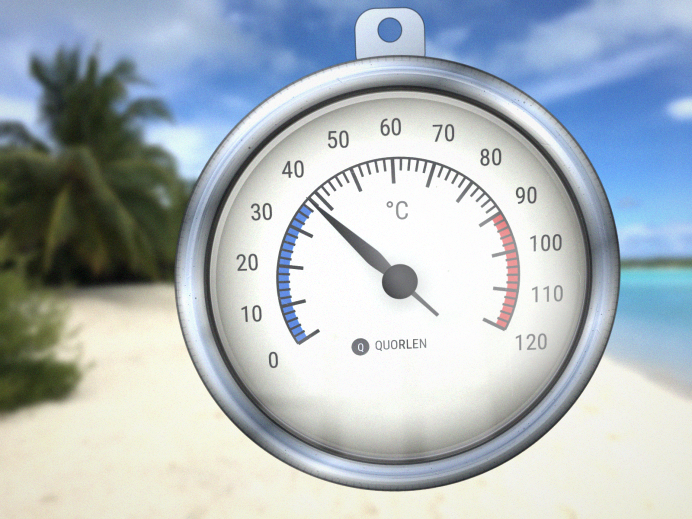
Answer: °C 38
